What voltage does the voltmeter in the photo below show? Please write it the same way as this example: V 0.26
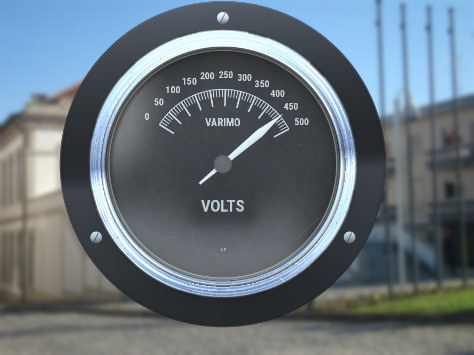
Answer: V 450
